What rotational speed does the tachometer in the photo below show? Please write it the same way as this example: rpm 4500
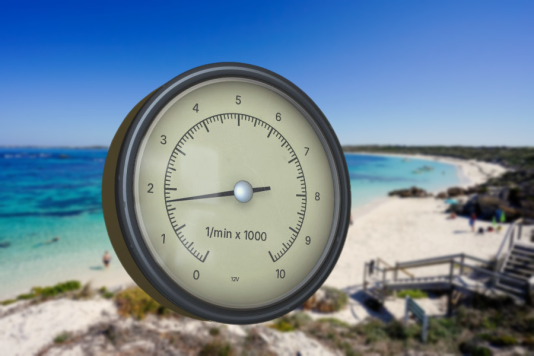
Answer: rpm 1700
